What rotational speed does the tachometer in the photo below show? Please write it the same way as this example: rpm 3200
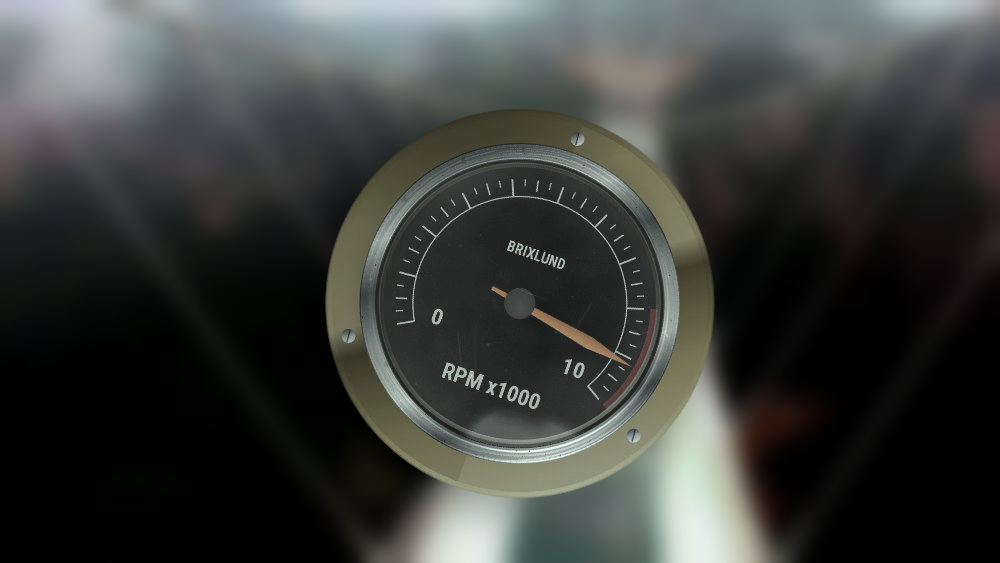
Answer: rpm 9125
